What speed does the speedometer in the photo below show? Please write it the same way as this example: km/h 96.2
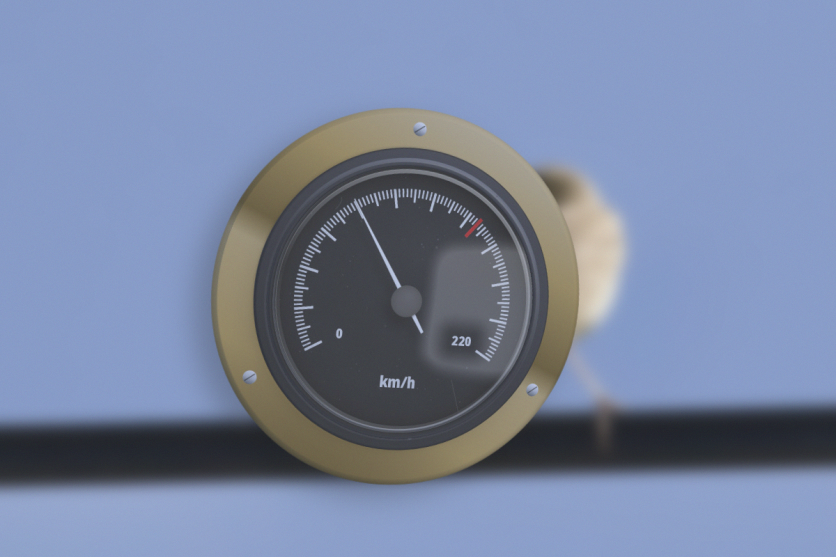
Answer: km/h 80
